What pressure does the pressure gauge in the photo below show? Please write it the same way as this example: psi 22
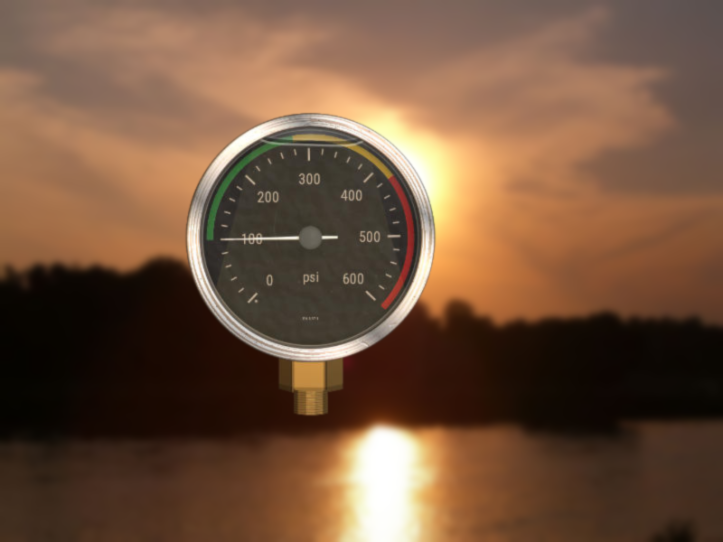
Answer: psi 100
